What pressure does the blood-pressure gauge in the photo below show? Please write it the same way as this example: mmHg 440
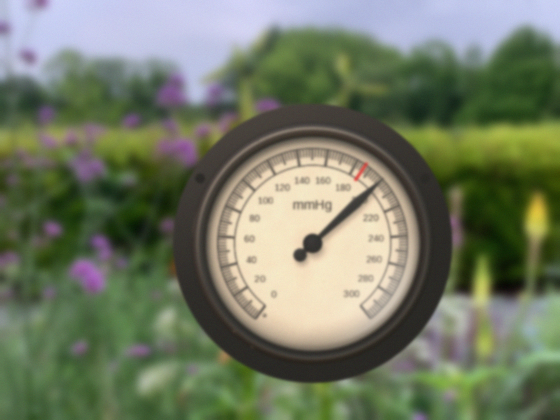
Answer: mmHg 200
